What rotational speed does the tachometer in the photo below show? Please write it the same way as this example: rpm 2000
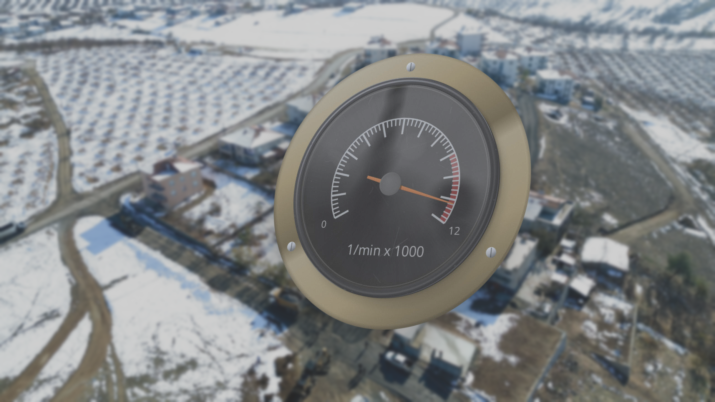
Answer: rpm 11200
